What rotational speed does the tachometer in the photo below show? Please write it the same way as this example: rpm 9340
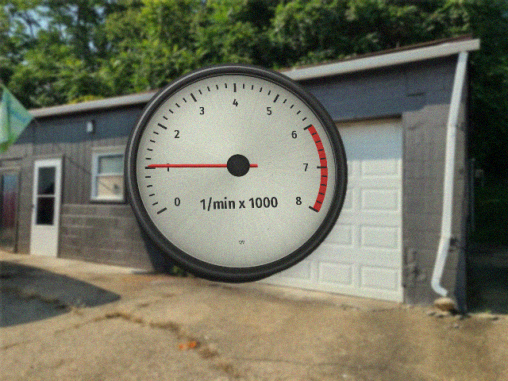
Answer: rpm 1000
